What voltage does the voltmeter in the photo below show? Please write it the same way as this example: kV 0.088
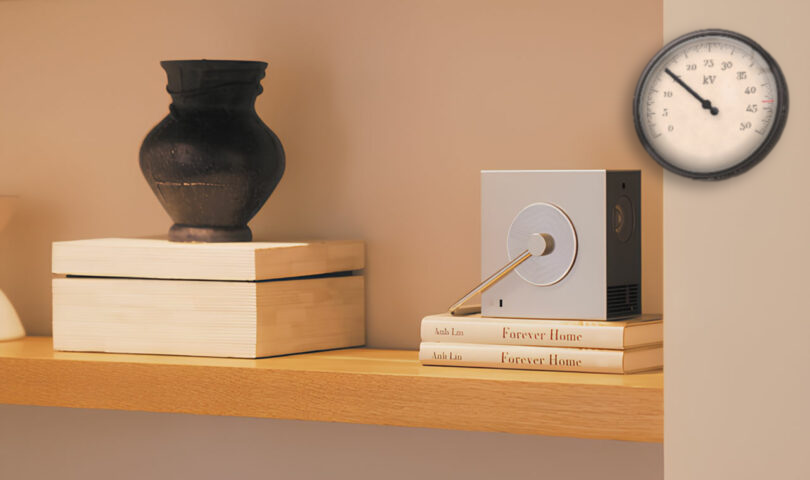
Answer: kV 15
